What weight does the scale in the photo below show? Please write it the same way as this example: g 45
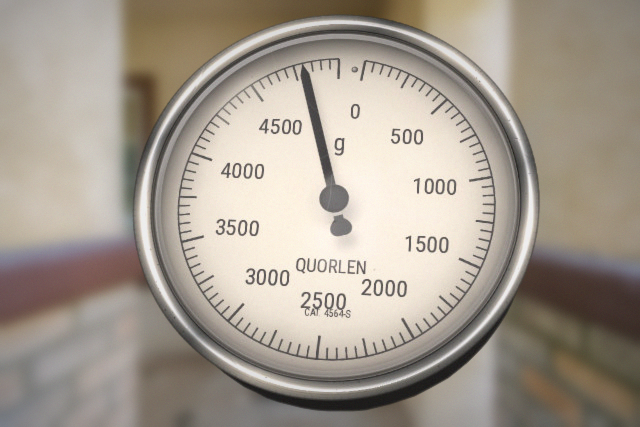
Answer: g 4800
